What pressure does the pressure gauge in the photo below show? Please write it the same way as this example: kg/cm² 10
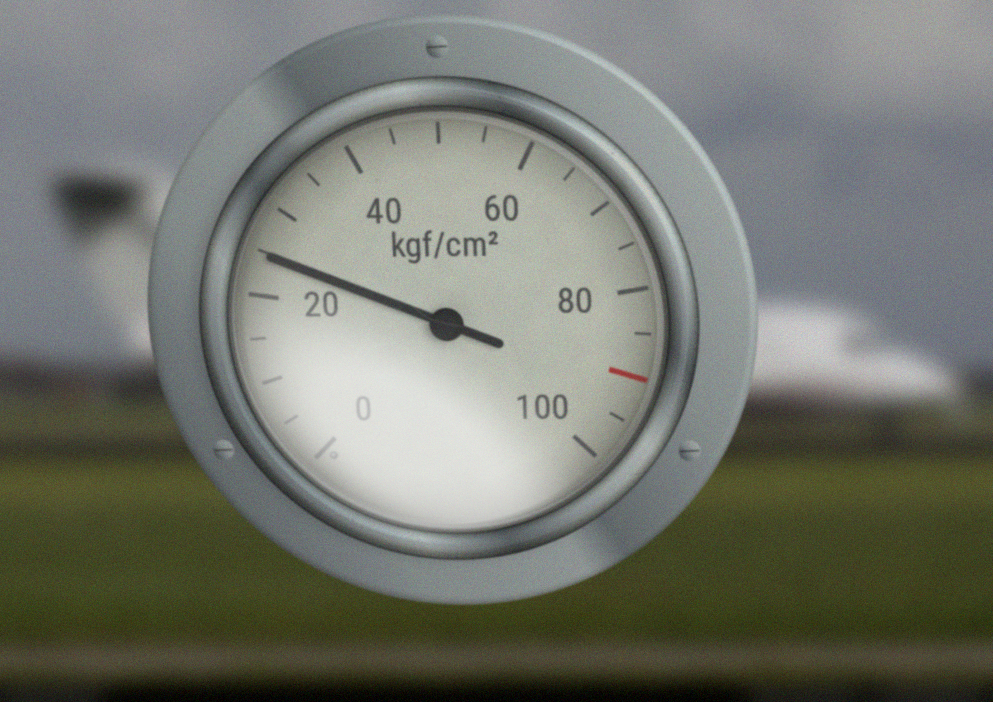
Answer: kg/cm² 25
